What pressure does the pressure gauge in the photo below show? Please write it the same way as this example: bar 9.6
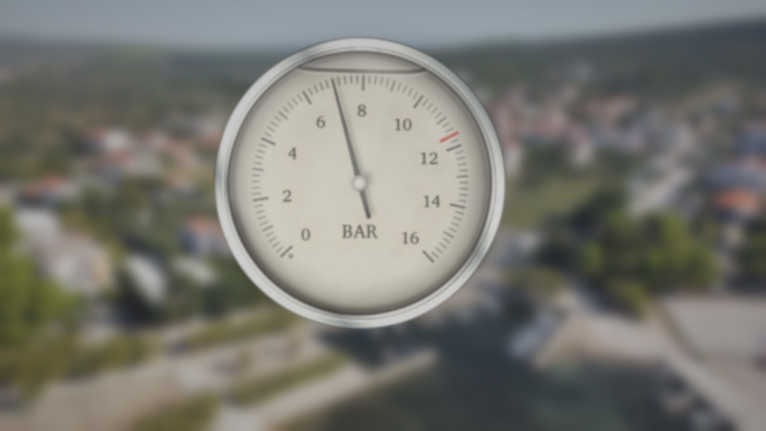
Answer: bar 7
